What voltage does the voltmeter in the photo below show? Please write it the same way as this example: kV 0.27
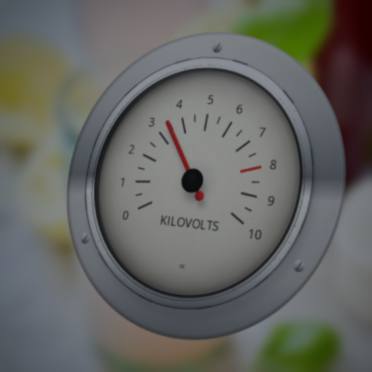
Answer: kV 3.5
